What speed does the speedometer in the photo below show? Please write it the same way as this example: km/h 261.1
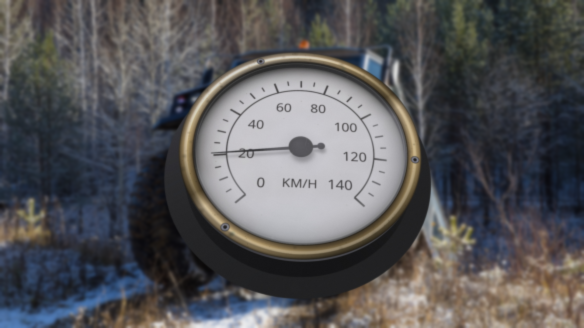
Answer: km/h 20
